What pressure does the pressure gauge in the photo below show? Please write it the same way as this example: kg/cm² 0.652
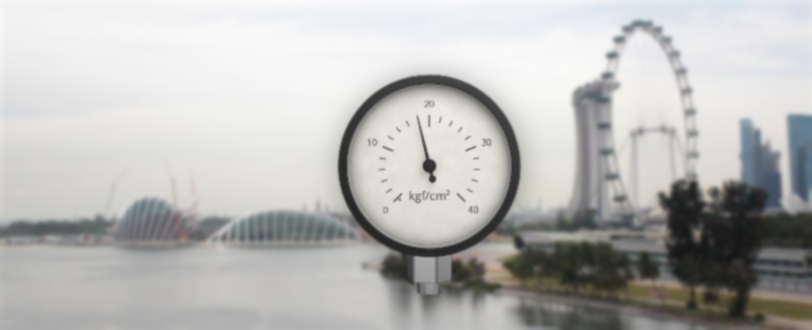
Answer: kg/cm² 18
